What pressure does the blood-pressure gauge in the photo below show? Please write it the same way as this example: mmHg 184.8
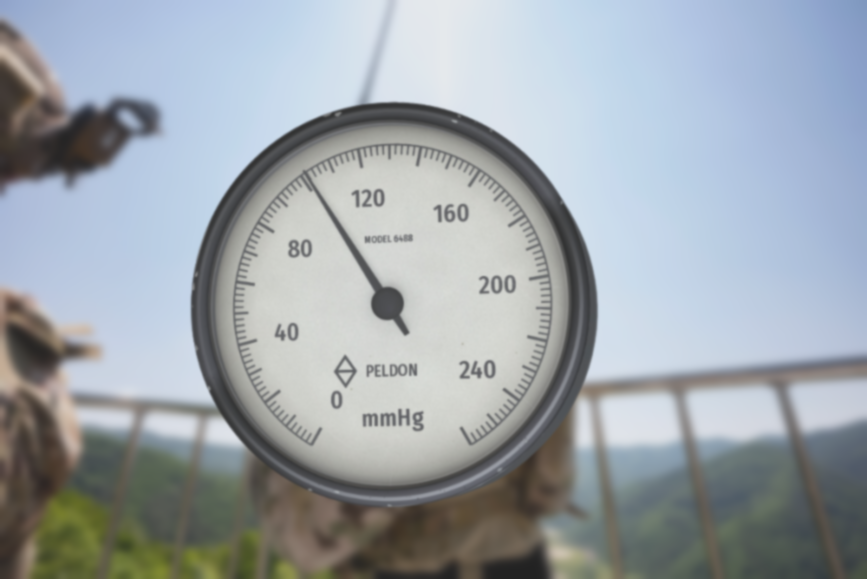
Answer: mmHg 102
